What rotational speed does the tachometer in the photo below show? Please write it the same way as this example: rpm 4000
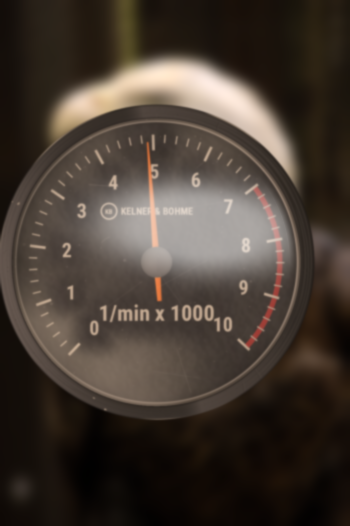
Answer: rpm 4900
